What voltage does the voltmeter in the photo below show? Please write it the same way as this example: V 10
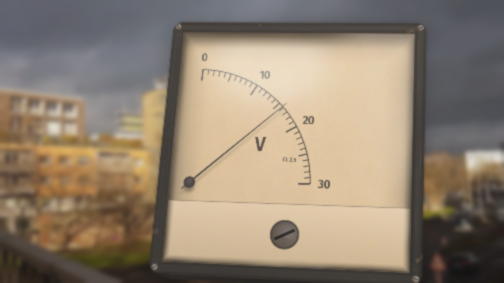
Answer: V 16
